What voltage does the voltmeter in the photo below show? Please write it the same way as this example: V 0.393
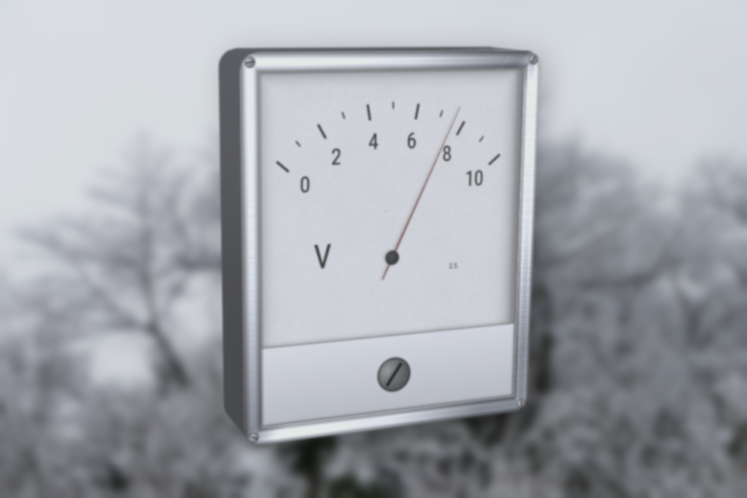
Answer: V 7.5
